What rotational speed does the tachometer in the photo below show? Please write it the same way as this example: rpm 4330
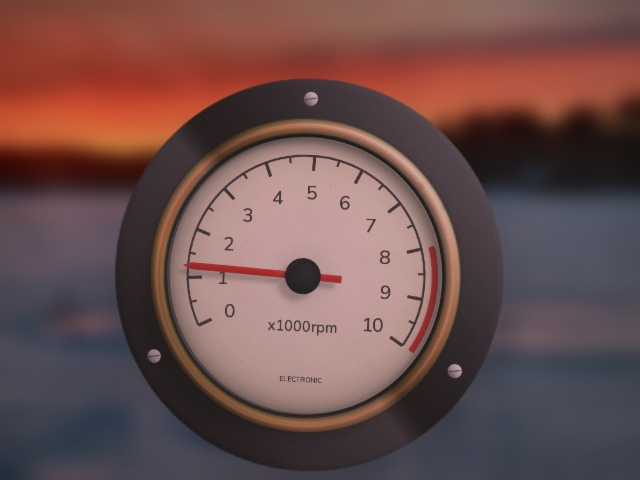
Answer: rpm 1250
